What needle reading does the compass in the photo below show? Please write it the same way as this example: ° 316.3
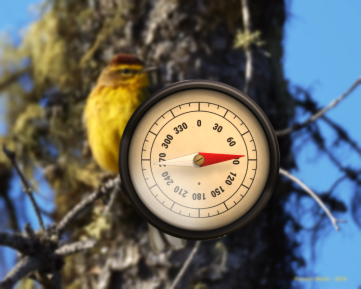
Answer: ° 85
